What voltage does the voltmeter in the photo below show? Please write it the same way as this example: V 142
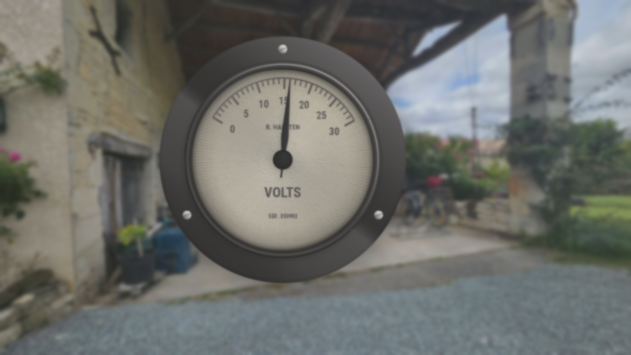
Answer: V 16
